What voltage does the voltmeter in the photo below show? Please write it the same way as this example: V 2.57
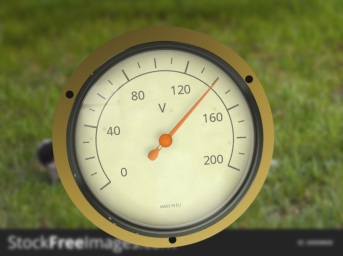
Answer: V 140
